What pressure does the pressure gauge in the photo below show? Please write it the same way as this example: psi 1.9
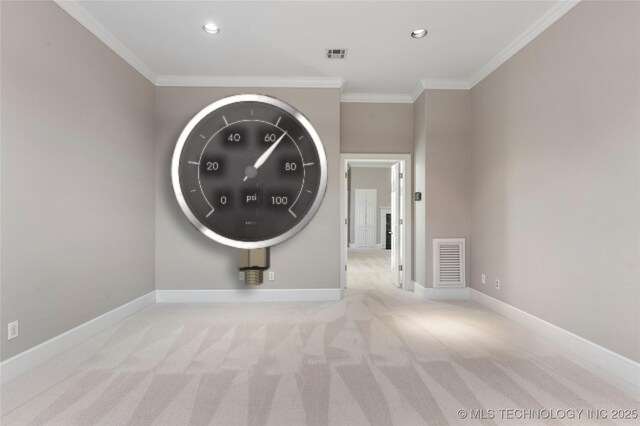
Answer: psi 65
